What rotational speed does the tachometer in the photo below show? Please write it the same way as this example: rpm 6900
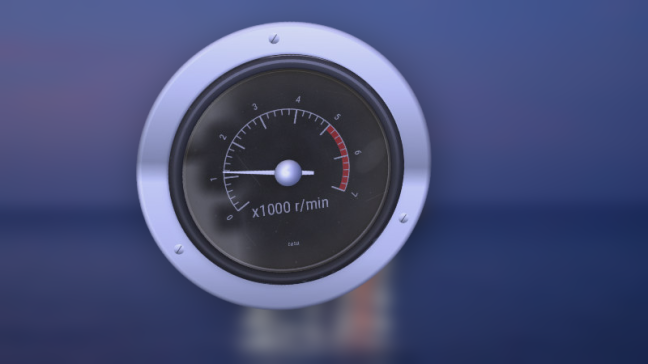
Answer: rpm 1200
